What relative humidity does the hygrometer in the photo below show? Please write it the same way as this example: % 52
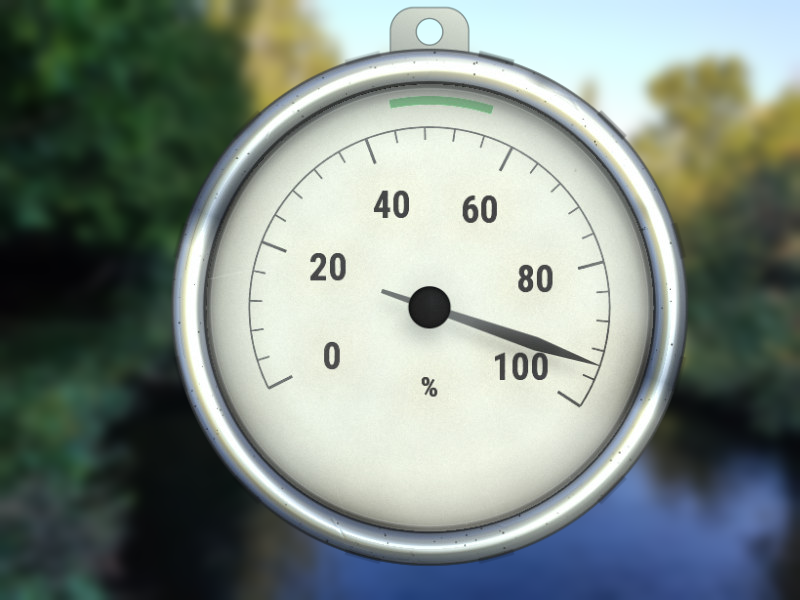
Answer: % 94
